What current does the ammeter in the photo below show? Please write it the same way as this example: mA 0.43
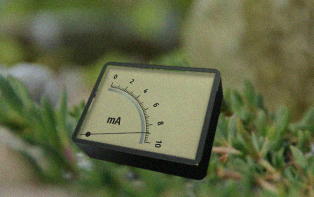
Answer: mA 9
